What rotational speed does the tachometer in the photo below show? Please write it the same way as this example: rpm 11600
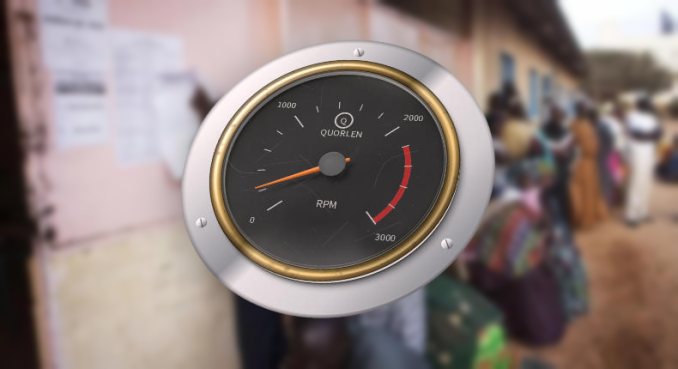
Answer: rpm 200
